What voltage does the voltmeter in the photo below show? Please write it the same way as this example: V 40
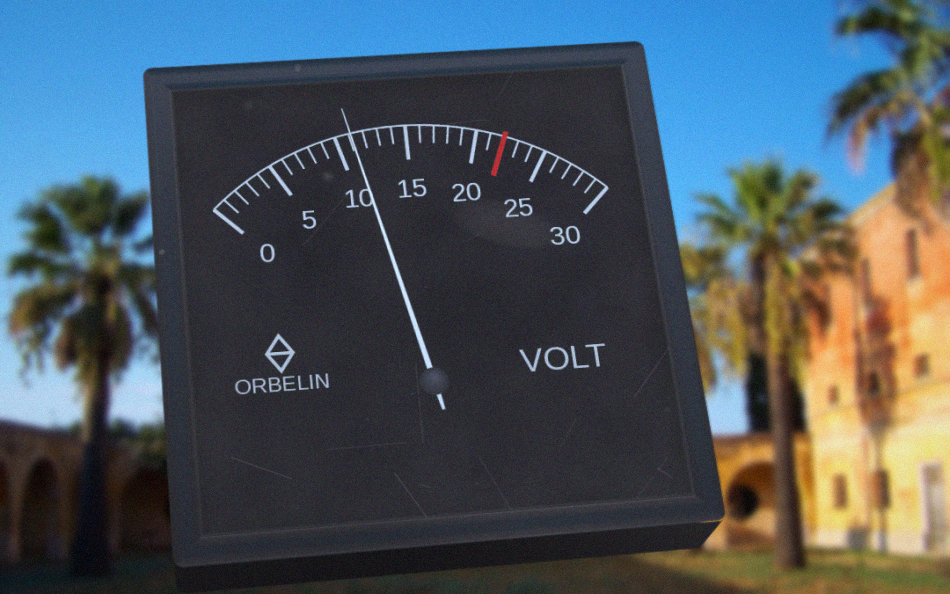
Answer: V 11
